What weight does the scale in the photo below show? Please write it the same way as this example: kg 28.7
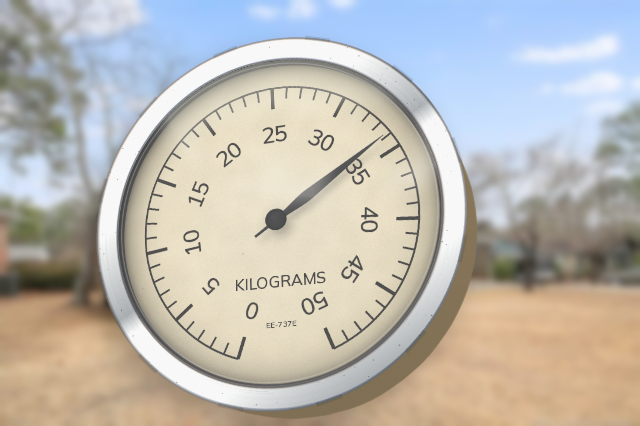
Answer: kg 34
